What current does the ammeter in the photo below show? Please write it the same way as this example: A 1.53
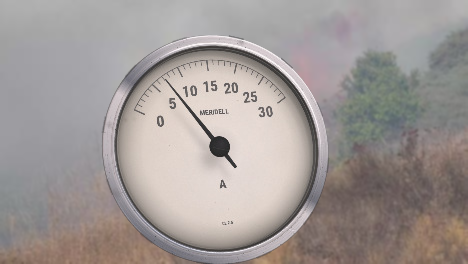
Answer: A 7
